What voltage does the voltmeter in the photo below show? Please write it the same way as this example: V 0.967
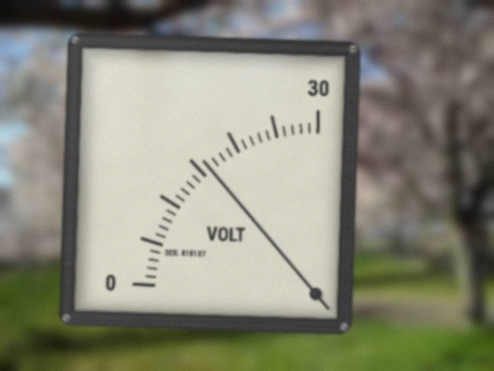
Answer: V 16
